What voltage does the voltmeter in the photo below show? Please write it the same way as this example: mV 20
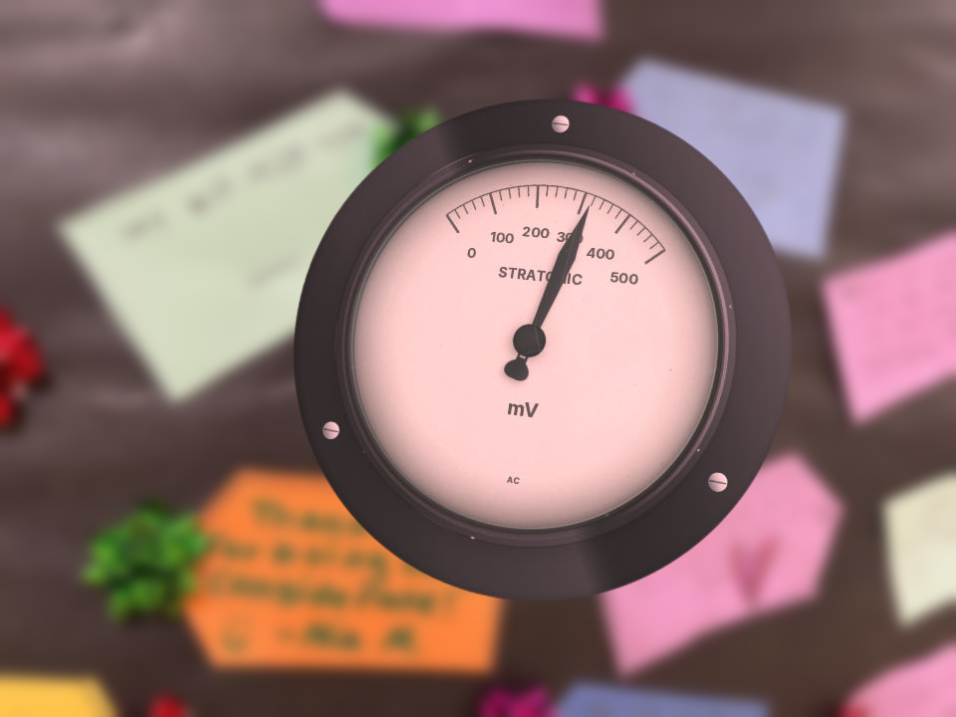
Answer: mV 320
